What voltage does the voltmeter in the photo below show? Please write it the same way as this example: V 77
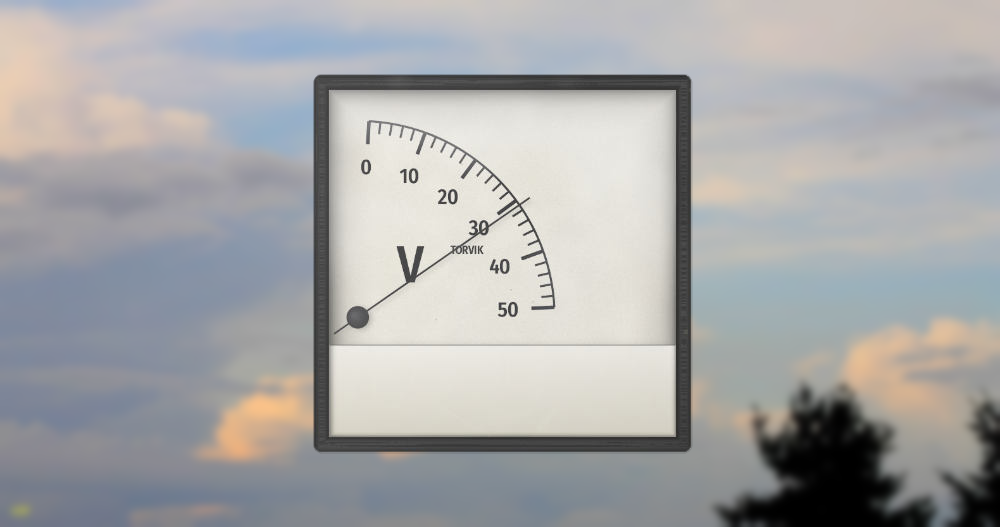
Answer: V 31
